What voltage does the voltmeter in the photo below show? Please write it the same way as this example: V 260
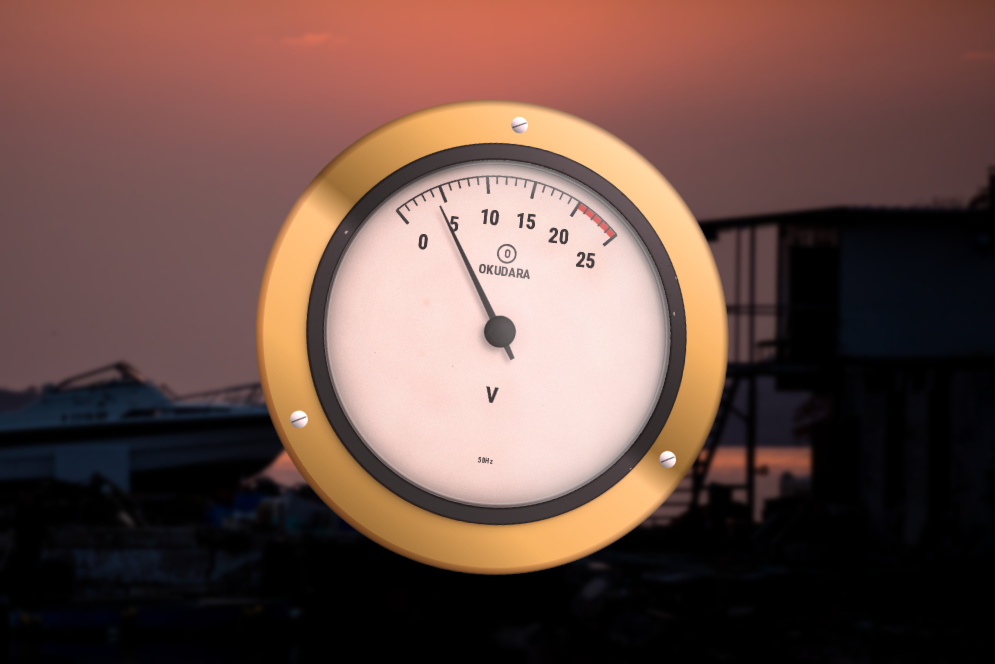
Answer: V 4
